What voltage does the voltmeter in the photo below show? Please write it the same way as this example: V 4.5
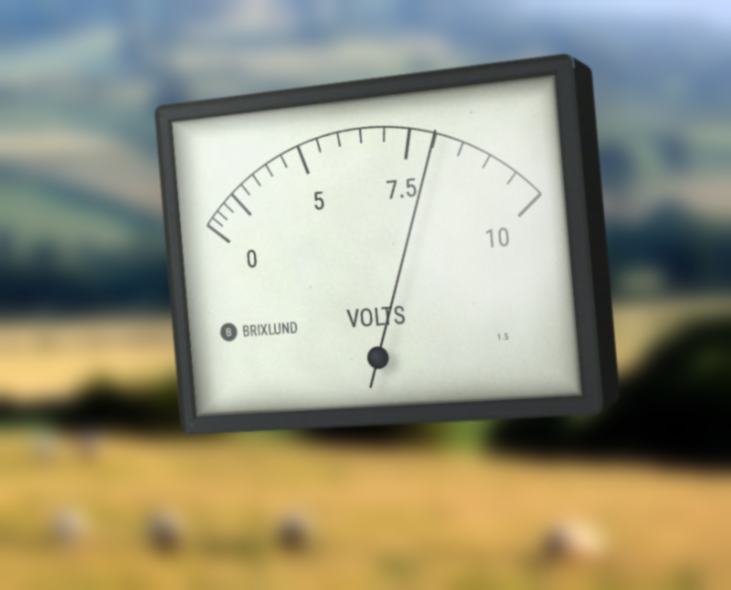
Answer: V 8
